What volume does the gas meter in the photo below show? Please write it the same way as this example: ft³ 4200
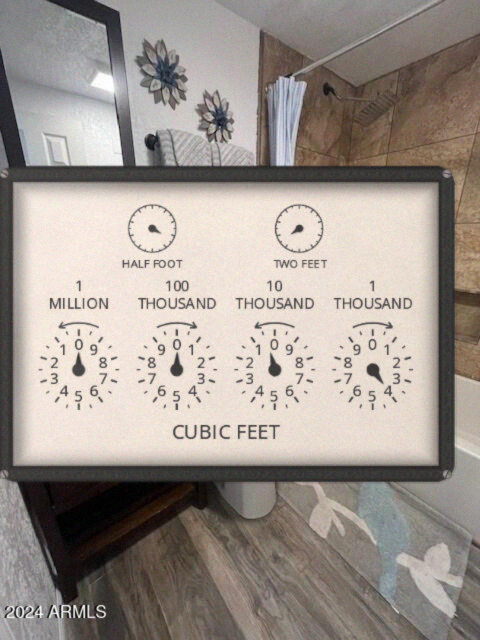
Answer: ft³ 400
